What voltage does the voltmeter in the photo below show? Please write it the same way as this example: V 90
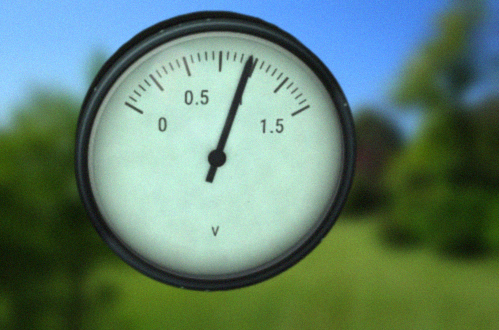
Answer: V 0.95
